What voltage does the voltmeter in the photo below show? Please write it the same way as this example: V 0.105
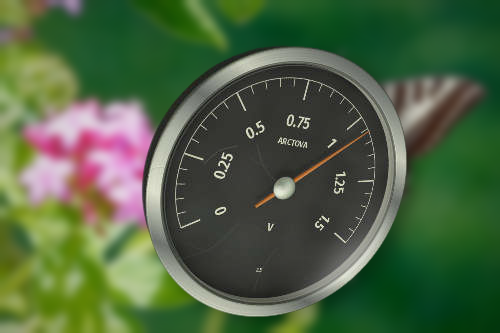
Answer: V 1.05
